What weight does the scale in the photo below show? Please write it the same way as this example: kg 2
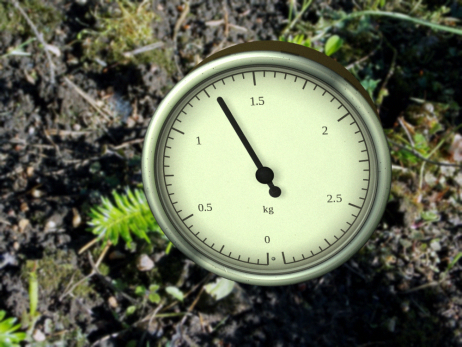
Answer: kg 1.3
